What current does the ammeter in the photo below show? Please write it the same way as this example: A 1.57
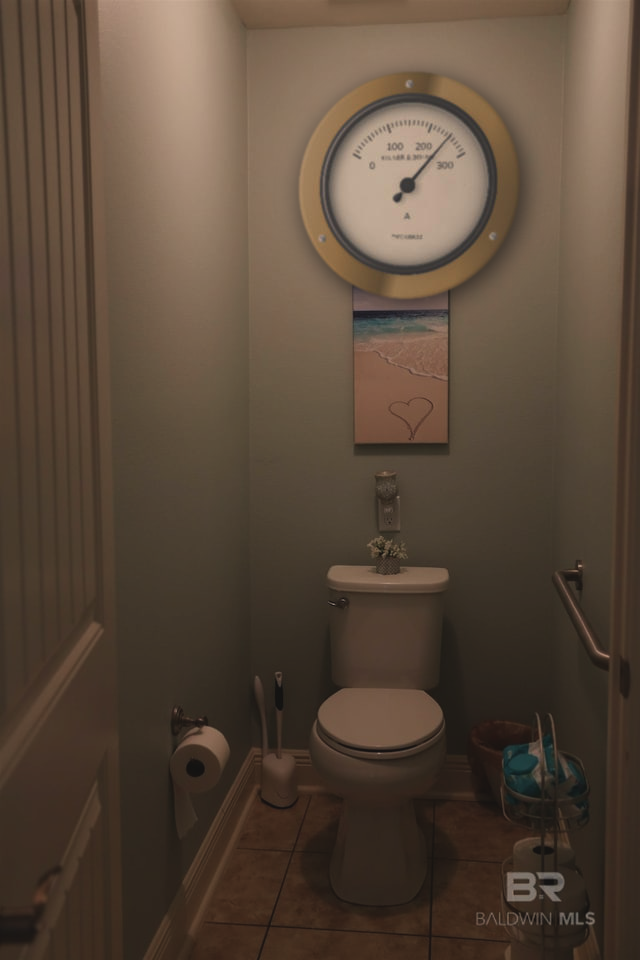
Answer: A 250
